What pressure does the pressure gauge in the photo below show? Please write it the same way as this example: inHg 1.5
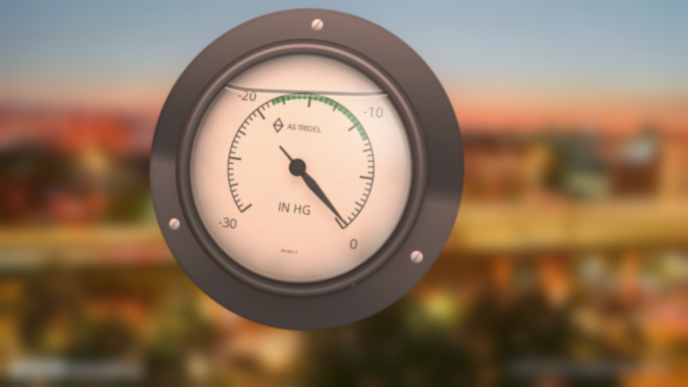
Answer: inHg -0.5
